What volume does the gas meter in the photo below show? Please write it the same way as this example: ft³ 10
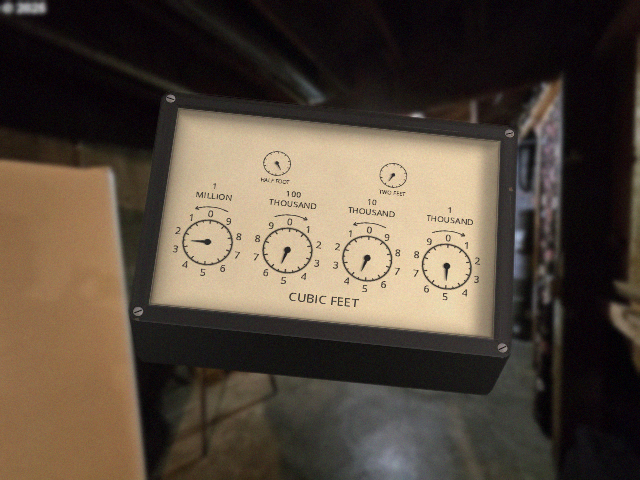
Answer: ft³ 254500
